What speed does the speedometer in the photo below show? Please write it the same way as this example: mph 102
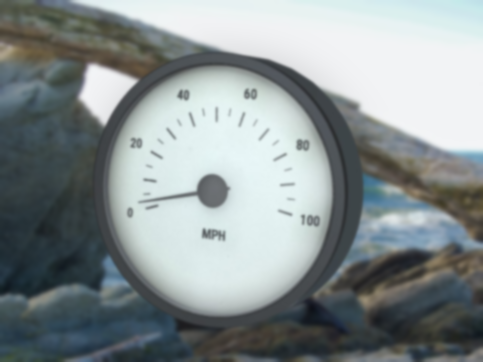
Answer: mph 2.5
